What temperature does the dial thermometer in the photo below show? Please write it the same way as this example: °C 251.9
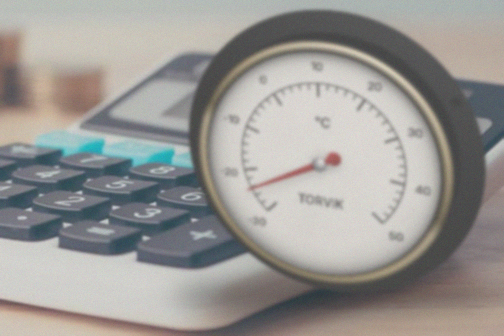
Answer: °C -24
